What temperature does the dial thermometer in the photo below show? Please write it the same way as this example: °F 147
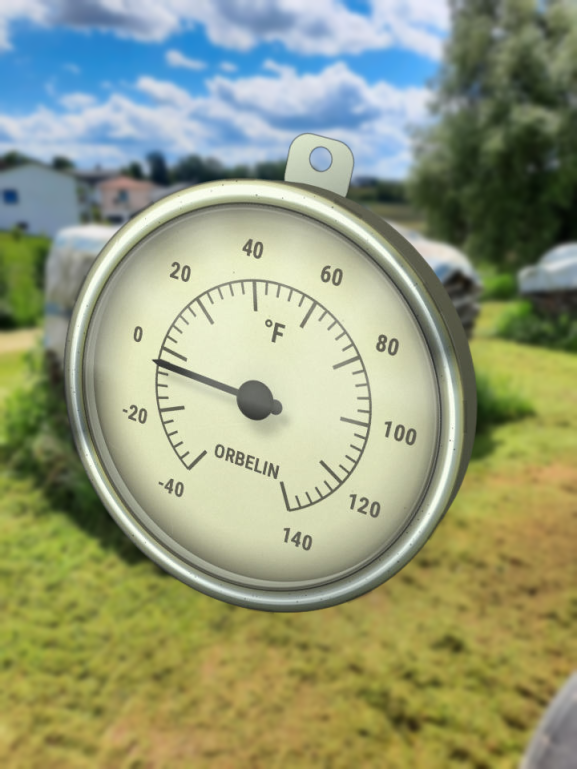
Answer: °F -4
